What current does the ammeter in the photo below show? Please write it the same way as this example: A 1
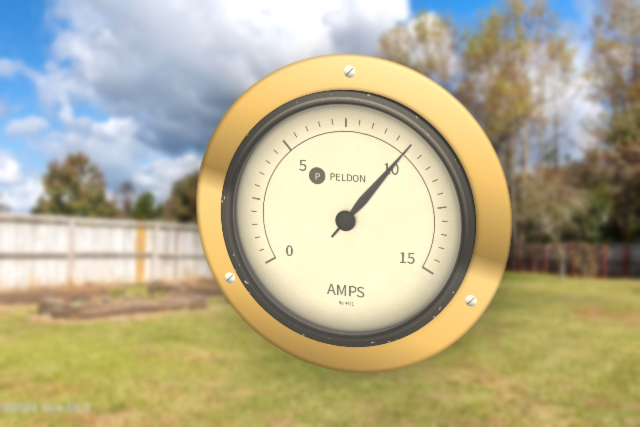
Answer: A 10
